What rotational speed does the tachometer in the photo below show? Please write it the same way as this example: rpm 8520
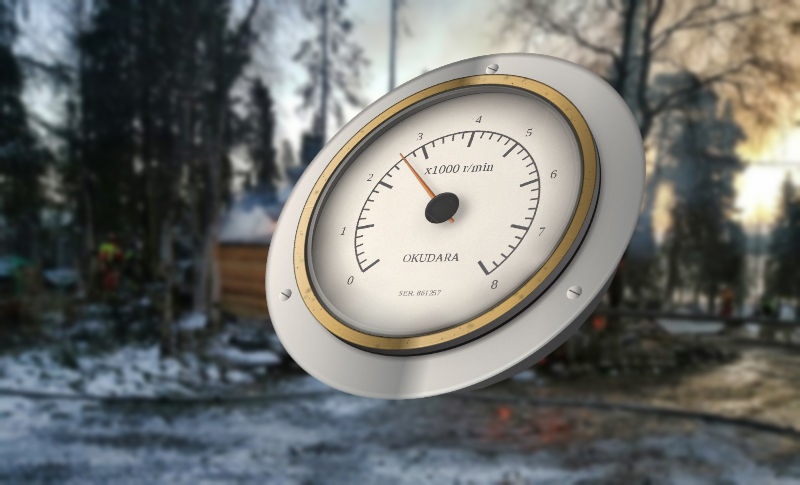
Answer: rpm 2600
